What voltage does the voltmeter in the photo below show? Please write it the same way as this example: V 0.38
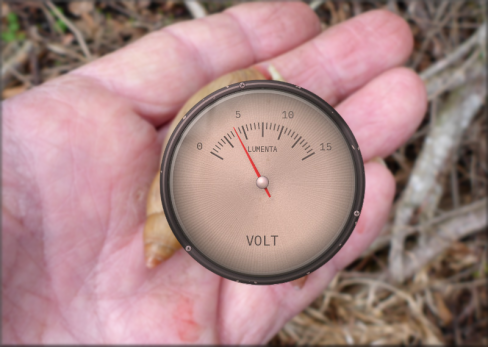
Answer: V 4
